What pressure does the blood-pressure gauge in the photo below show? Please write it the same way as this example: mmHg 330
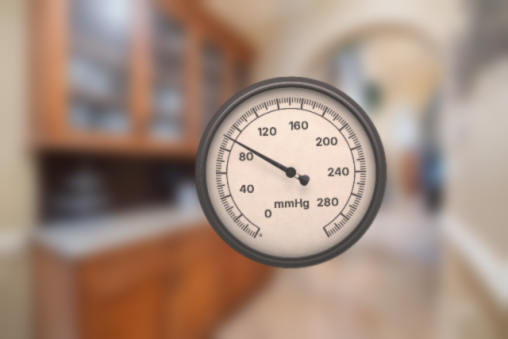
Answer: mmHg 90
